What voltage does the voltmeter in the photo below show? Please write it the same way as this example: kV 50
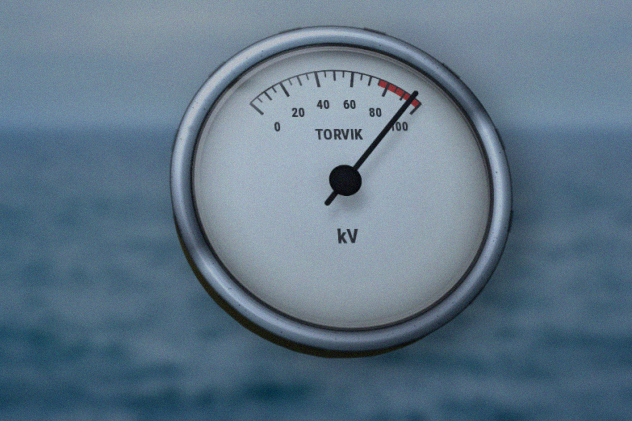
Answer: kV 95
